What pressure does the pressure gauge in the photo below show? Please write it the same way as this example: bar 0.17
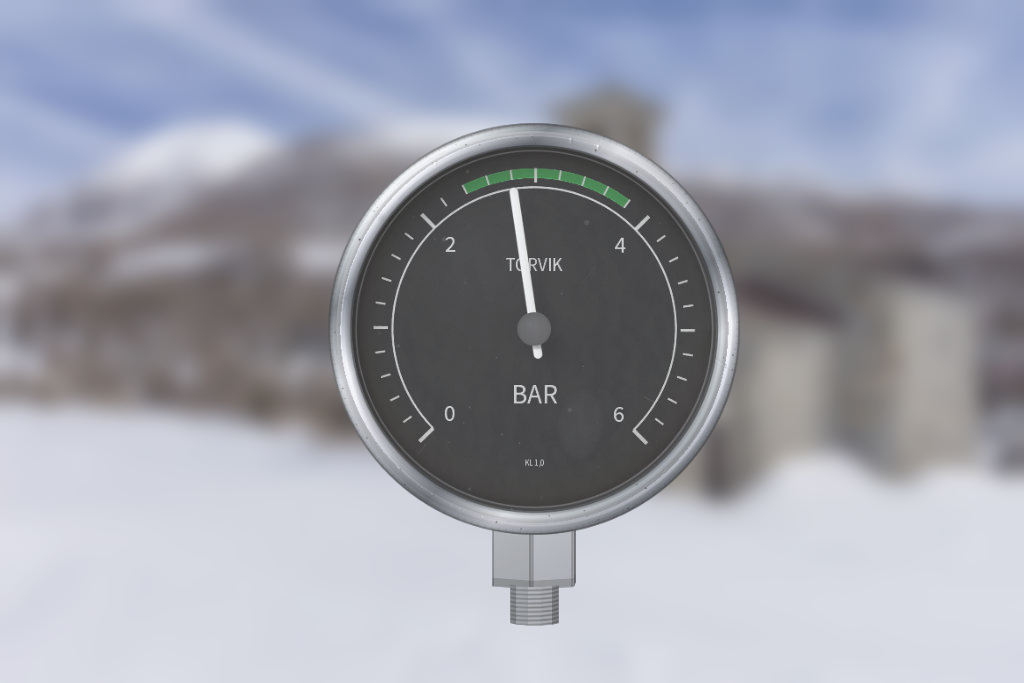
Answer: bar 2.8
